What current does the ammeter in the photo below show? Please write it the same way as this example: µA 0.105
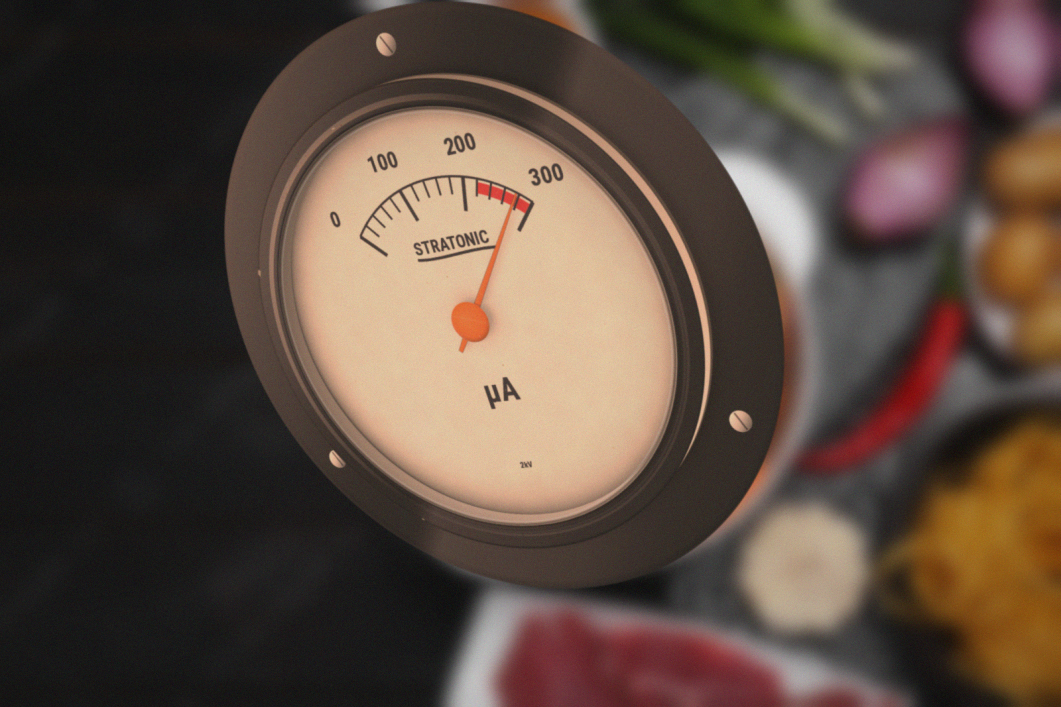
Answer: µA 280
